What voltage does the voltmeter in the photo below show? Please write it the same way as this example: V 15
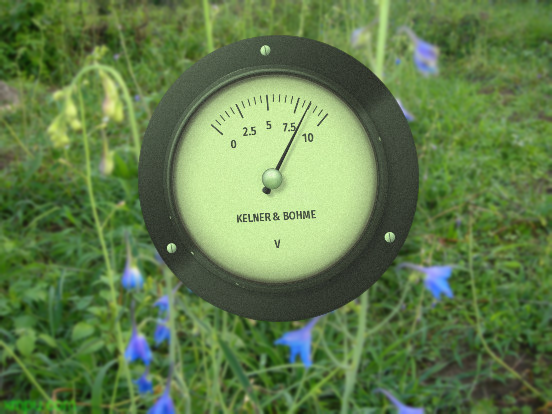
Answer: V 8.5
